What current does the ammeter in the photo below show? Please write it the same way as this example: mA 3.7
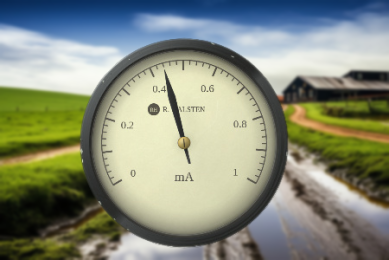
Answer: mA 0.44
